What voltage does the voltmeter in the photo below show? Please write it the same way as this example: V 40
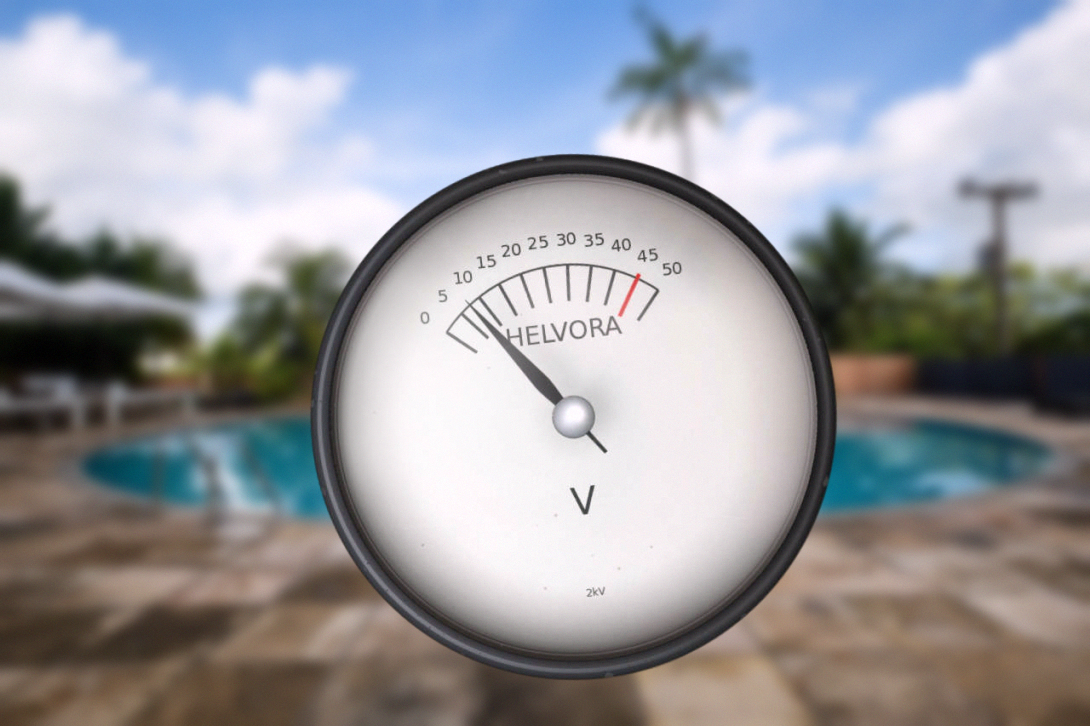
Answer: V 7.5
